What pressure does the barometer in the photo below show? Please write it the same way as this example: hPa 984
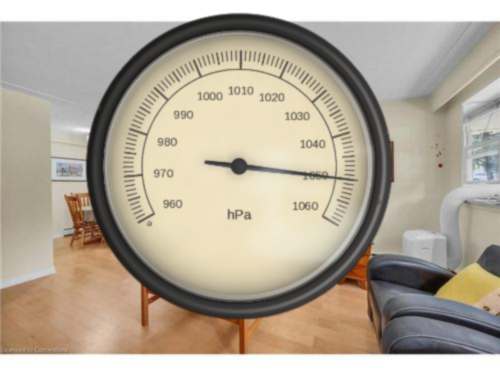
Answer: hPa 1050
